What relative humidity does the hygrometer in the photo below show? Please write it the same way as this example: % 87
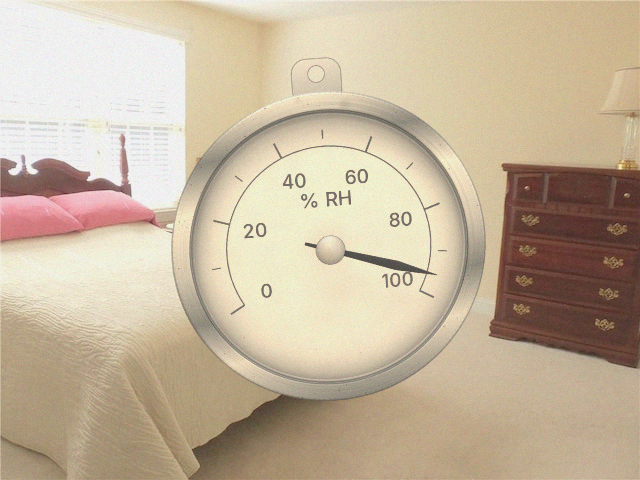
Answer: % 95
